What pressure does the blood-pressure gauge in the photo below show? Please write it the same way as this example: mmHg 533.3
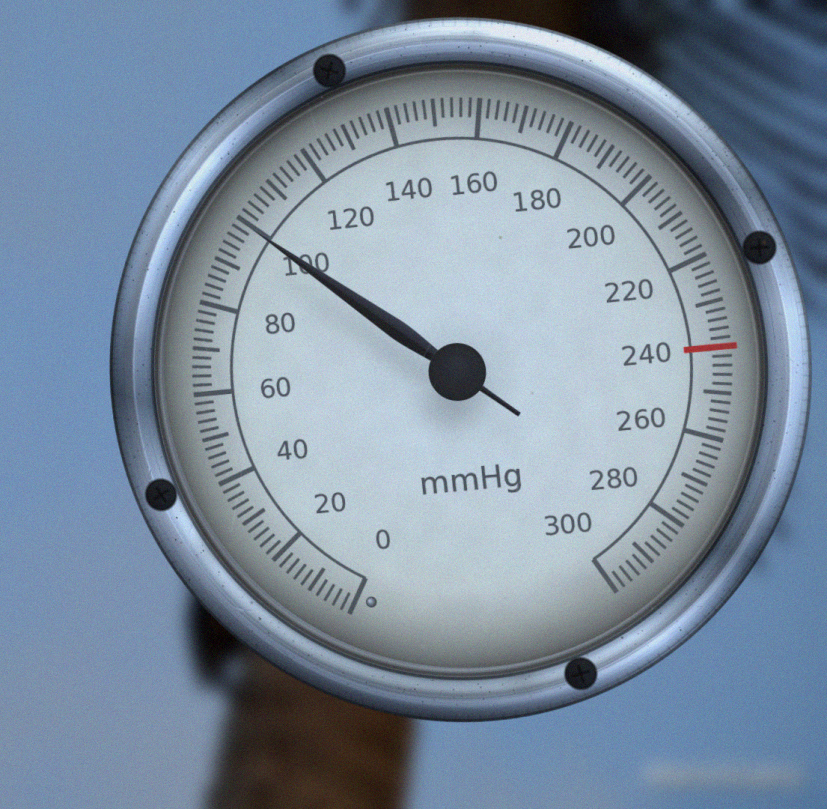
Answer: mmHg 100
